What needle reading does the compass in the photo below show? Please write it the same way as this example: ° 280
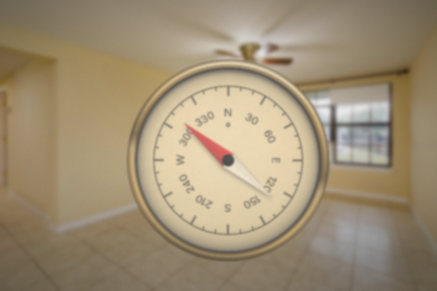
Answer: ° 310
